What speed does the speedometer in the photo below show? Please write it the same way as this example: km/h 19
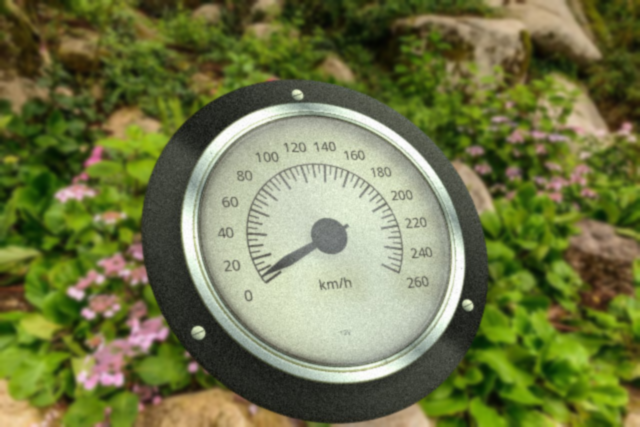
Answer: km/h 5
